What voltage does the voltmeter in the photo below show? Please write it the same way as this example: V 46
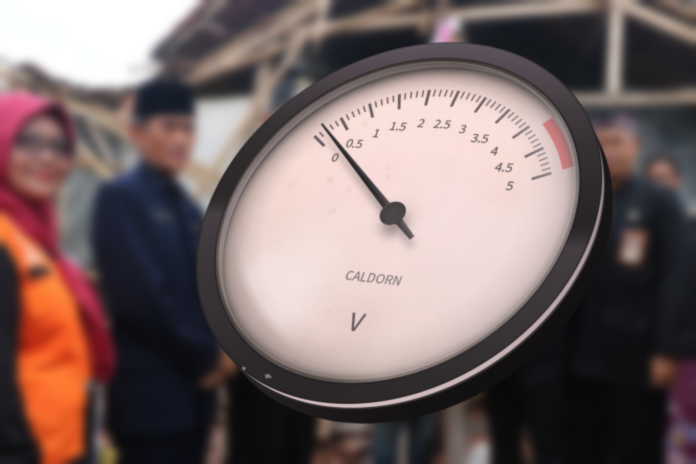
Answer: V 0.2
